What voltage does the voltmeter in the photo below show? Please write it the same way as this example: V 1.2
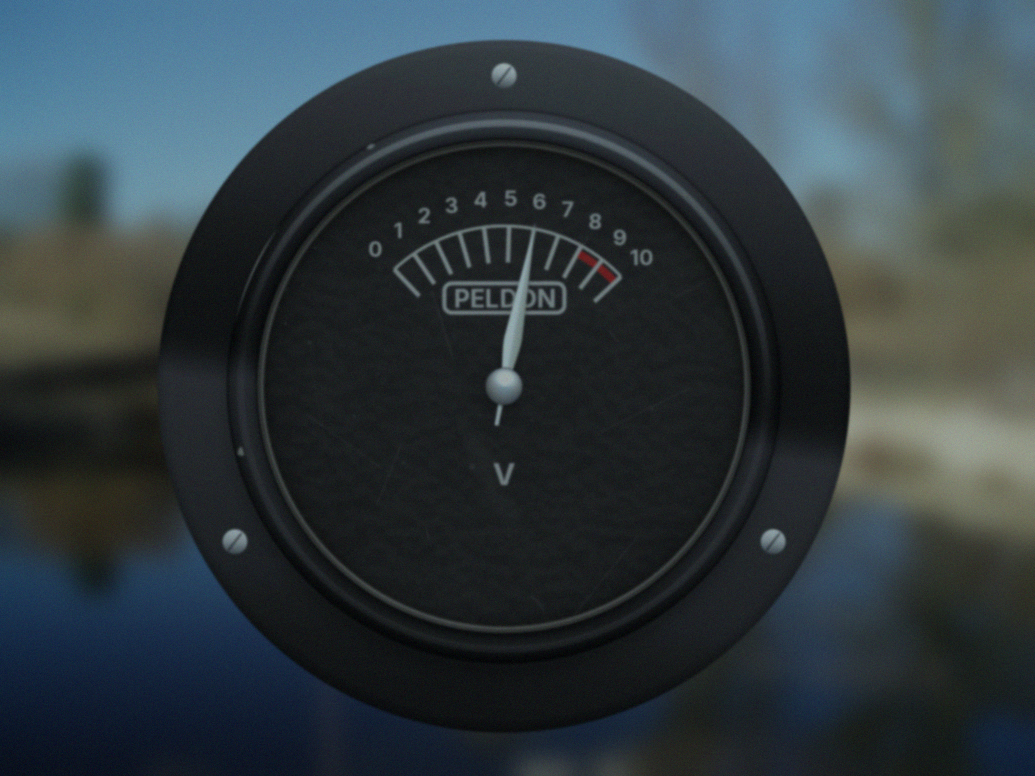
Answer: V 6
